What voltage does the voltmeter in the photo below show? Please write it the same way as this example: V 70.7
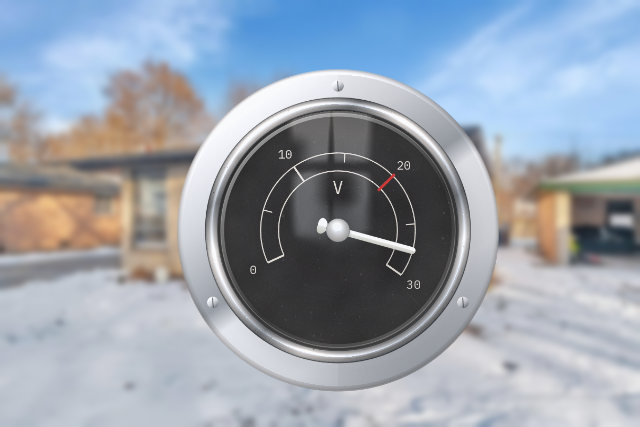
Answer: V 27.5
